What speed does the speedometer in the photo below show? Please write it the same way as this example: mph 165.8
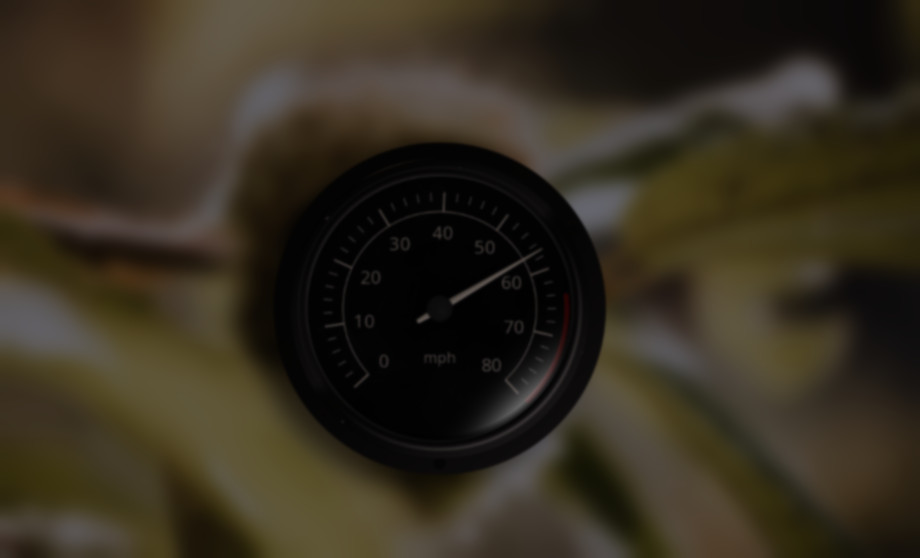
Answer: mph 57
